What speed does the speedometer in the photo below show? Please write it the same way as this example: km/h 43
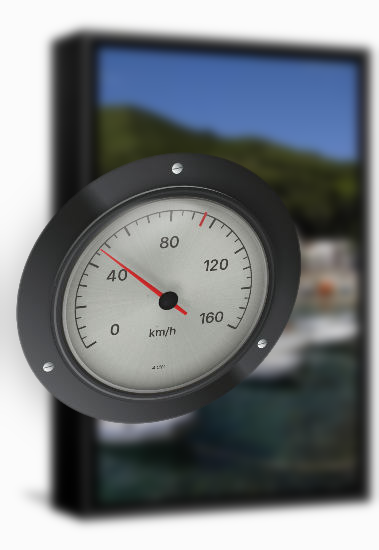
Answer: km/h 47.5
